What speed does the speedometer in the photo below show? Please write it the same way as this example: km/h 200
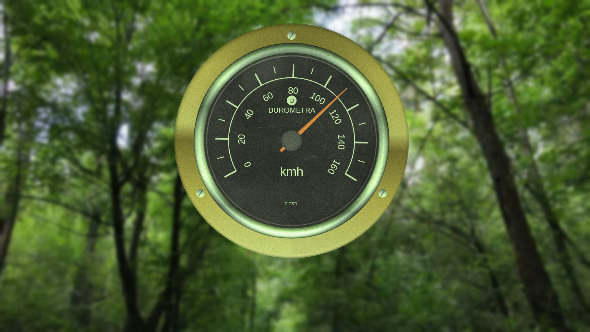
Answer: km/h 110
